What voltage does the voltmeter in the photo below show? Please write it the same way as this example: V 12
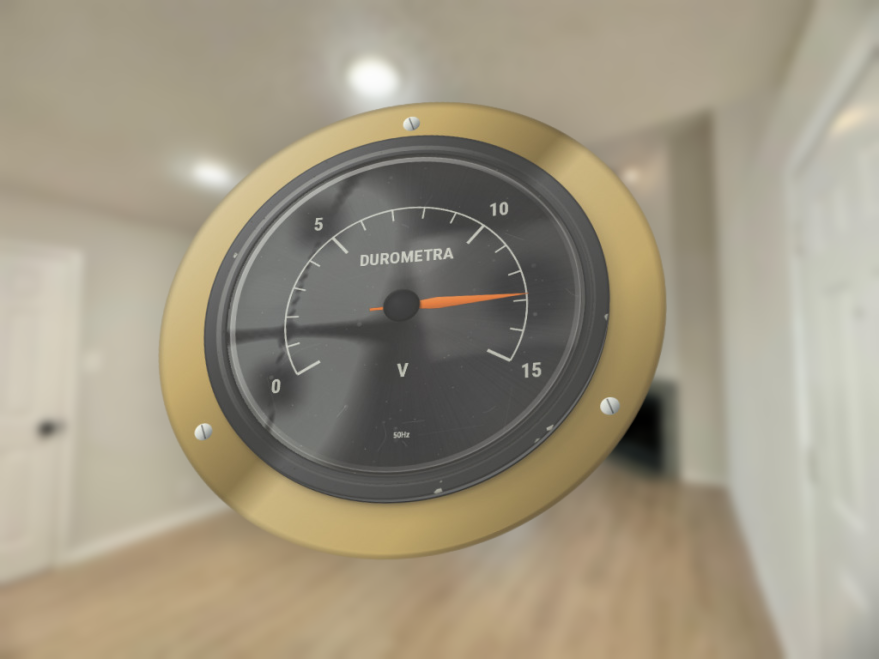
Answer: V 13
